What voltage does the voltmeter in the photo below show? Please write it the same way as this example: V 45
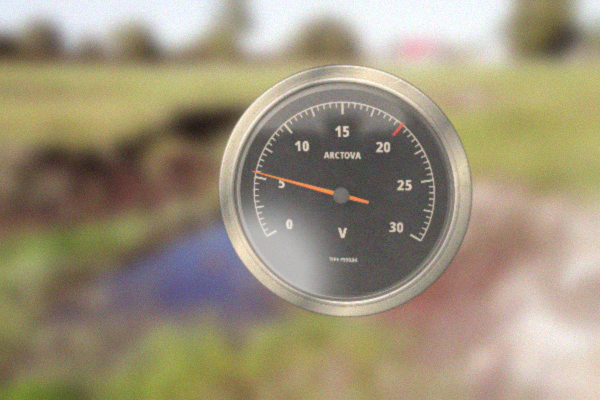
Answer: V 5.5
